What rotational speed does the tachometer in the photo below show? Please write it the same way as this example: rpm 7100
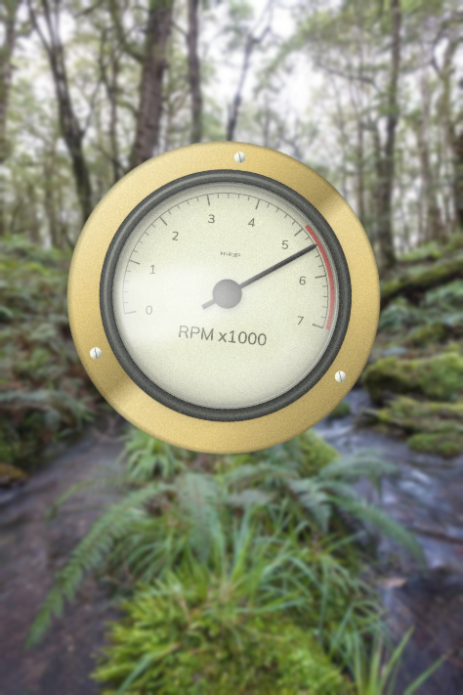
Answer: rpm 5400
